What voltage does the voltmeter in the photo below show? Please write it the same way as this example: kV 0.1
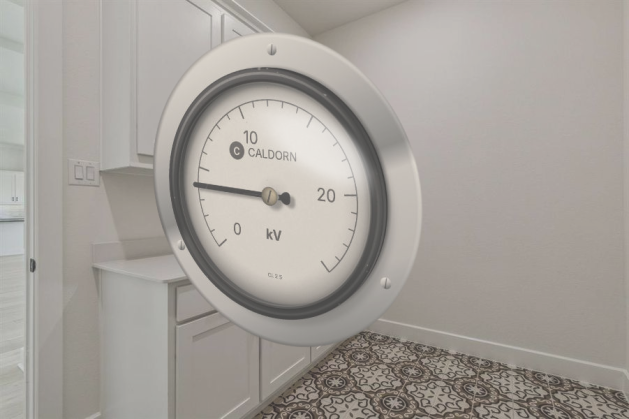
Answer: kV 4
